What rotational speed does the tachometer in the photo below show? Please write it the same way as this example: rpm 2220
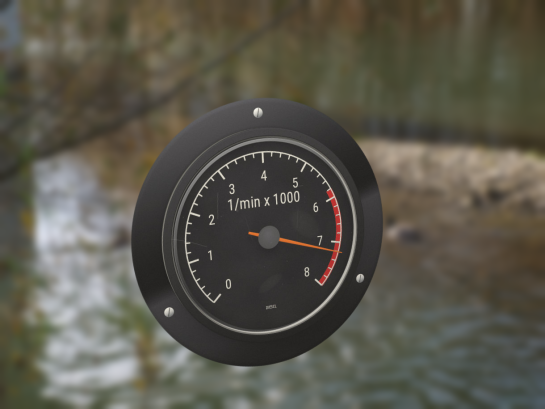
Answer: rpm 7200
